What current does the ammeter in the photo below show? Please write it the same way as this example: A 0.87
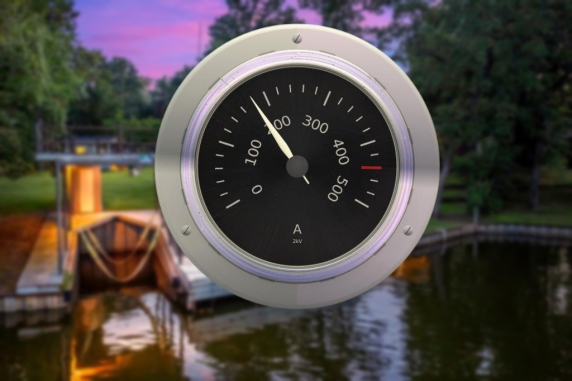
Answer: A 180
